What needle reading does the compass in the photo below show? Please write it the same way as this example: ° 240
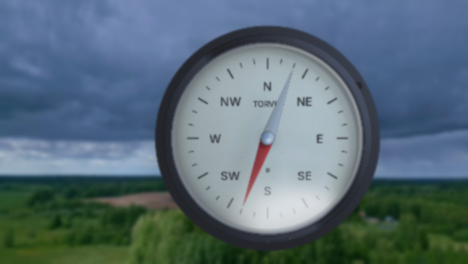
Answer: ° 200
